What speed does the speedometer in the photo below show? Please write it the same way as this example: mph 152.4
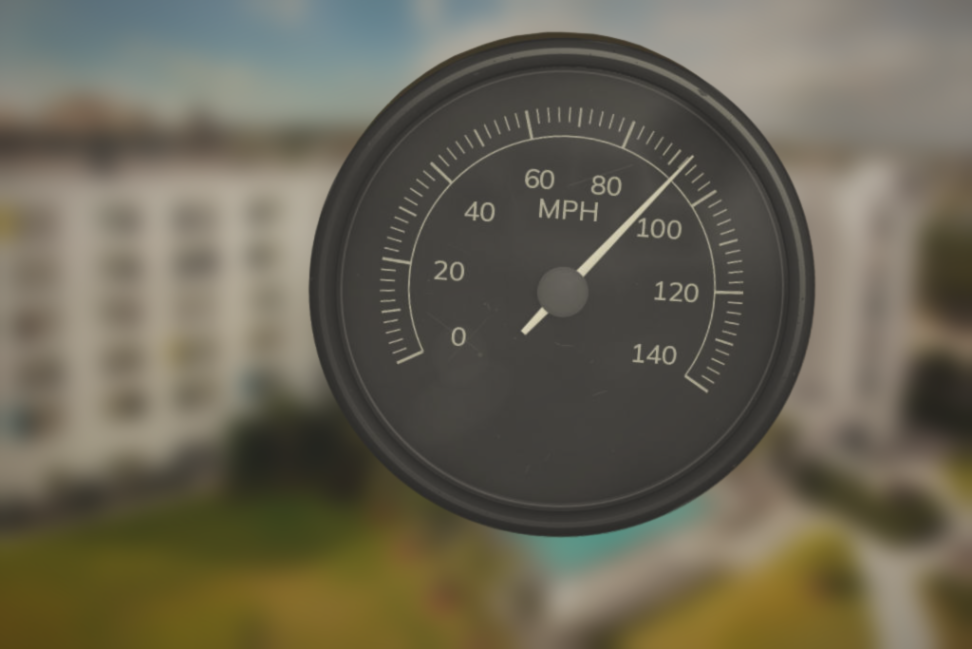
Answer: mph 92
